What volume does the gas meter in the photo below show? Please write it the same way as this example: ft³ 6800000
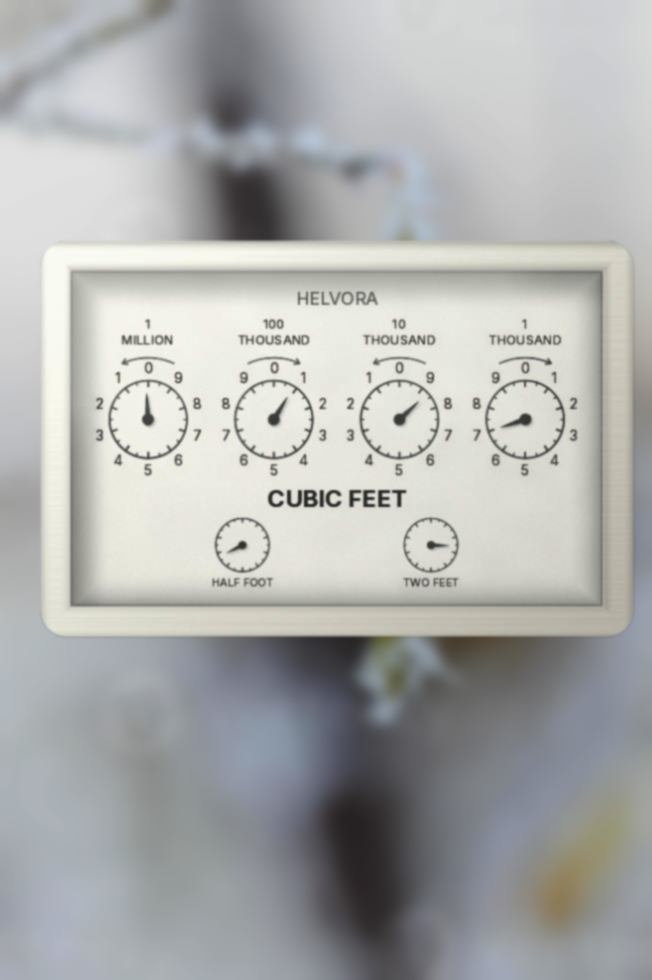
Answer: ft³ 8700
